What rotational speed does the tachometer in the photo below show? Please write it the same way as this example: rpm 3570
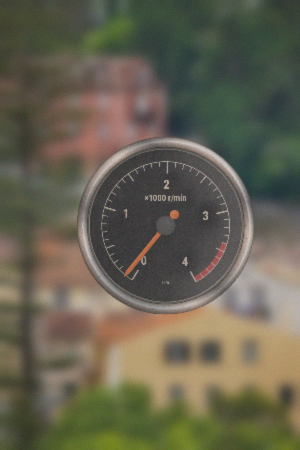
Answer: rpm 100
